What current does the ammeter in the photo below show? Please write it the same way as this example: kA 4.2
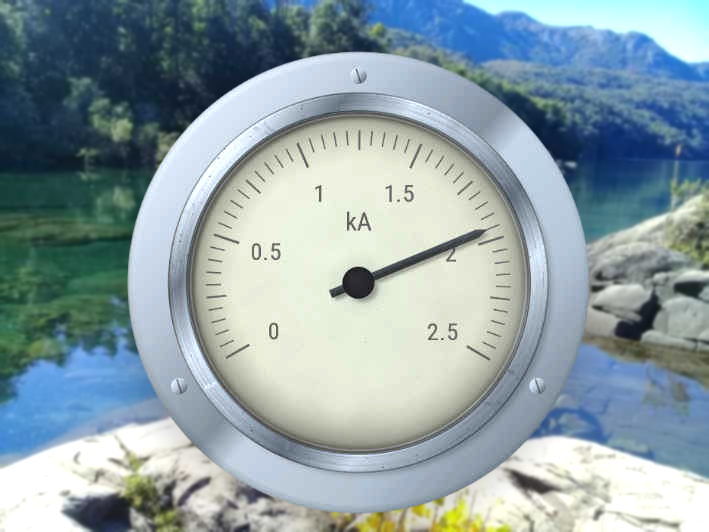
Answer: kA 1.95
